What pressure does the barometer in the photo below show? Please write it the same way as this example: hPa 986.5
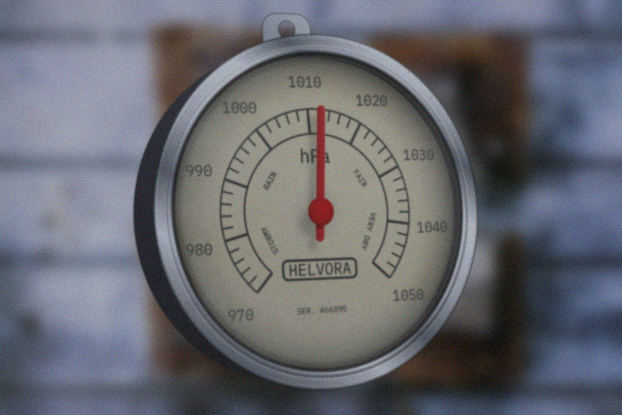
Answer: hPa 1012
